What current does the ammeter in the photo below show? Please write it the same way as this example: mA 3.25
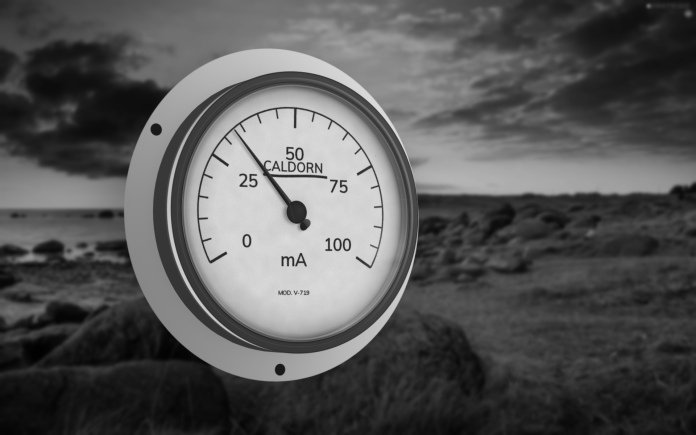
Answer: mA 32.5
